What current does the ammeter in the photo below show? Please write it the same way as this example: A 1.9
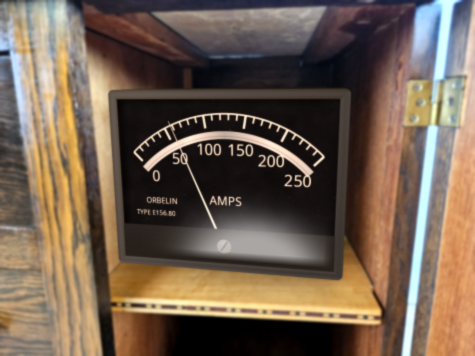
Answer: A 60
